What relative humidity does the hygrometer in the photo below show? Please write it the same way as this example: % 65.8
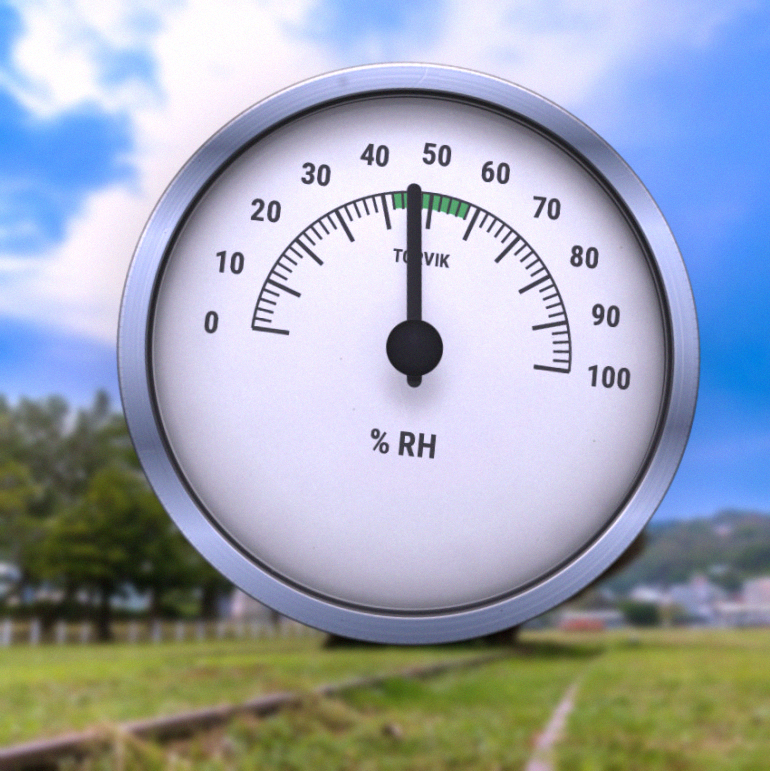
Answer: % 46
